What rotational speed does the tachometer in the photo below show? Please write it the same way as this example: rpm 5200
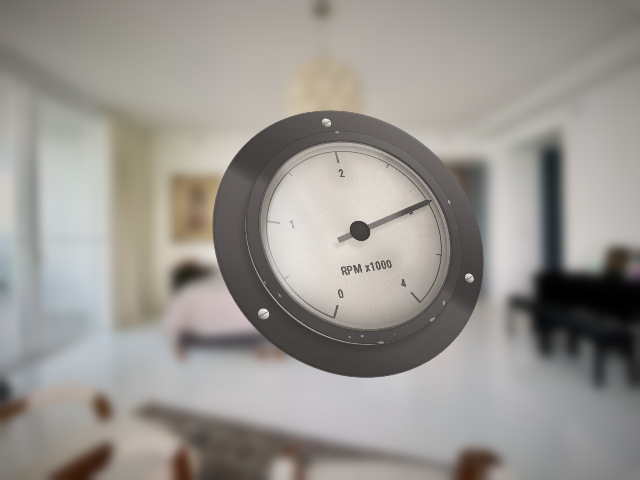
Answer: rpm 3000
